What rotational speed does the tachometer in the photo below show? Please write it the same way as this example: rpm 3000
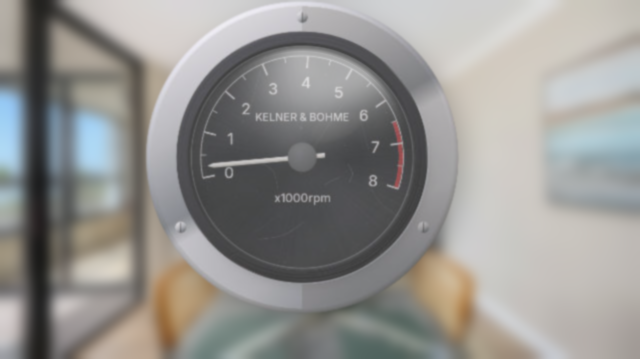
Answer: rpm 250
